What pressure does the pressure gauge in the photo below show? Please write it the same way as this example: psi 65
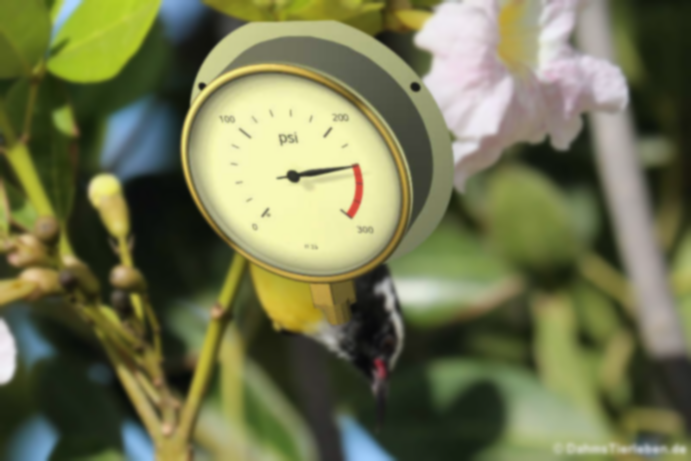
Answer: psi 240
